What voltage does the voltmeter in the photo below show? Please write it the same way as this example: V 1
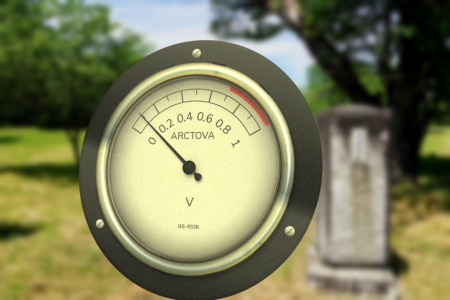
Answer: V 0.1
